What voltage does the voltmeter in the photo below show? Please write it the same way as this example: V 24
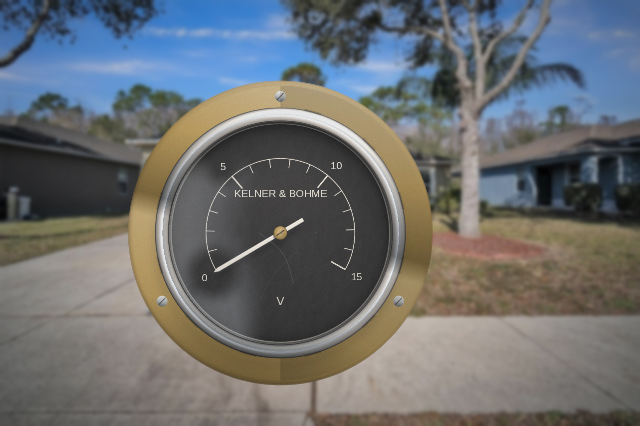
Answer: V 0
